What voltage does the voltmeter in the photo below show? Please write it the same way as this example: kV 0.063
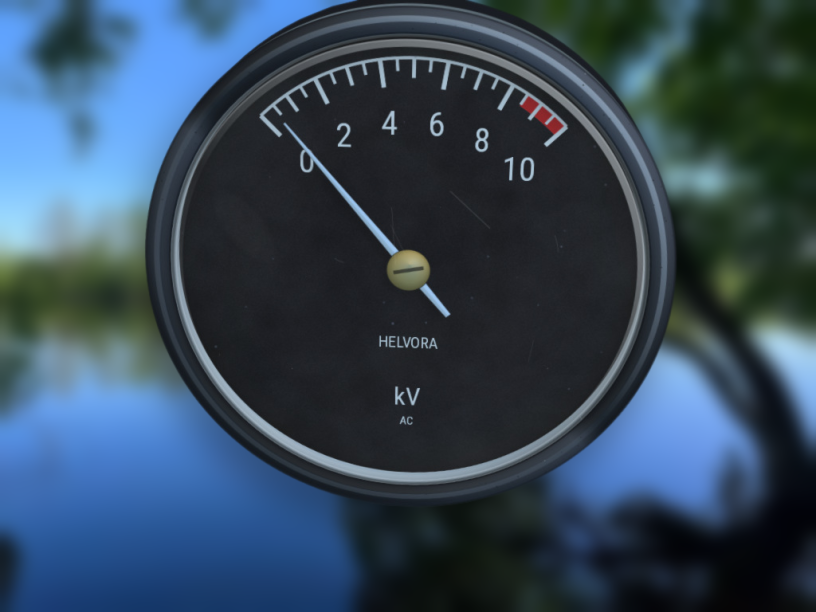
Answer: kV 0.5
